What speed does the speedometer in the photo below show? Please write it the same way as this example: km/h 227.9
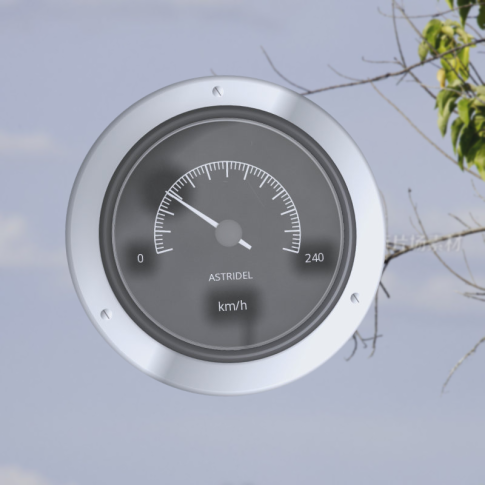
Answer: km/h 56
